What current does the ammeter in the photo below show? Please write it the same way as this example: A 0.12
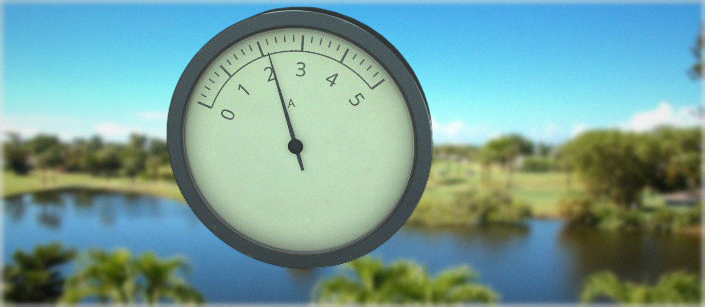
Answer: A 2.2
